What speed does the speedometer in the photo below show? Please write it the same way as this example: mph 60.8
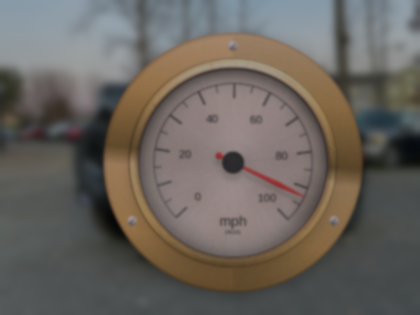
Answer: mph 92.5
